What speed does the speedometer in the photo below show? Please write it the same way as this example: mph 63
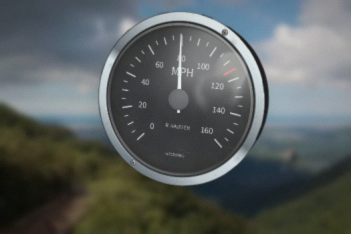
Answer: mph 80
